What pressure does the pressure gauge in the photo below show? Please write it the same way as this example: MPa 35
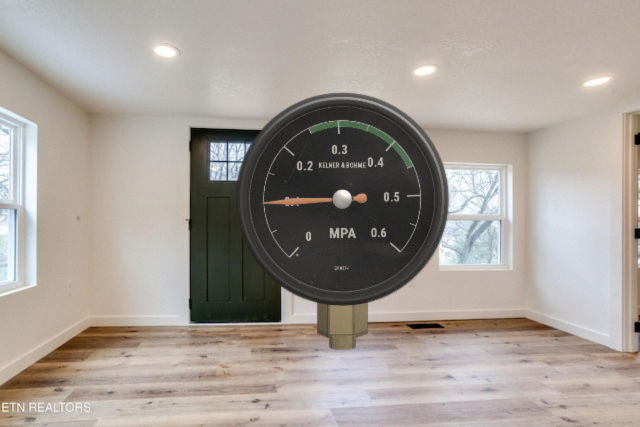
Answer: MPa 0.1
